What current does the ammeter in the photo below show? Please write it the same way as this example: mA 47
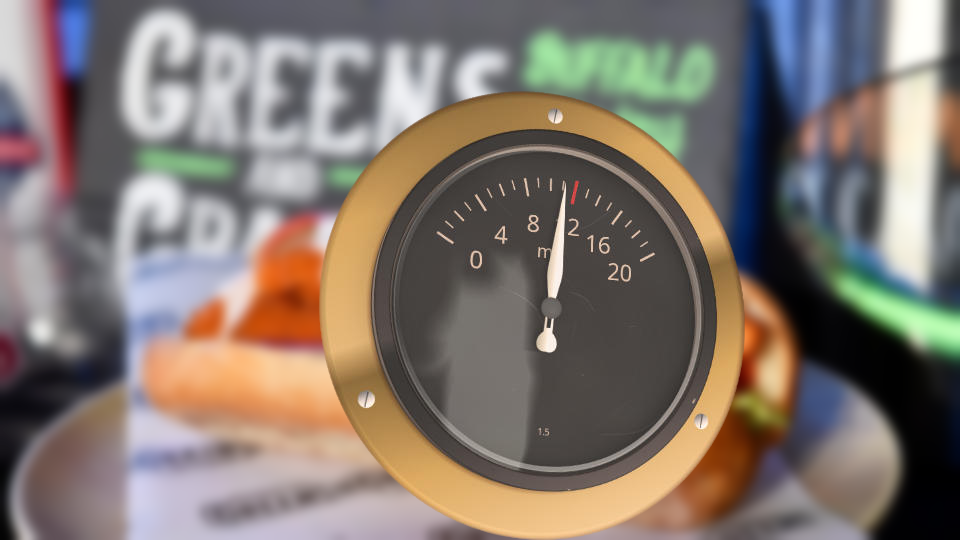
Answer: mA 11
